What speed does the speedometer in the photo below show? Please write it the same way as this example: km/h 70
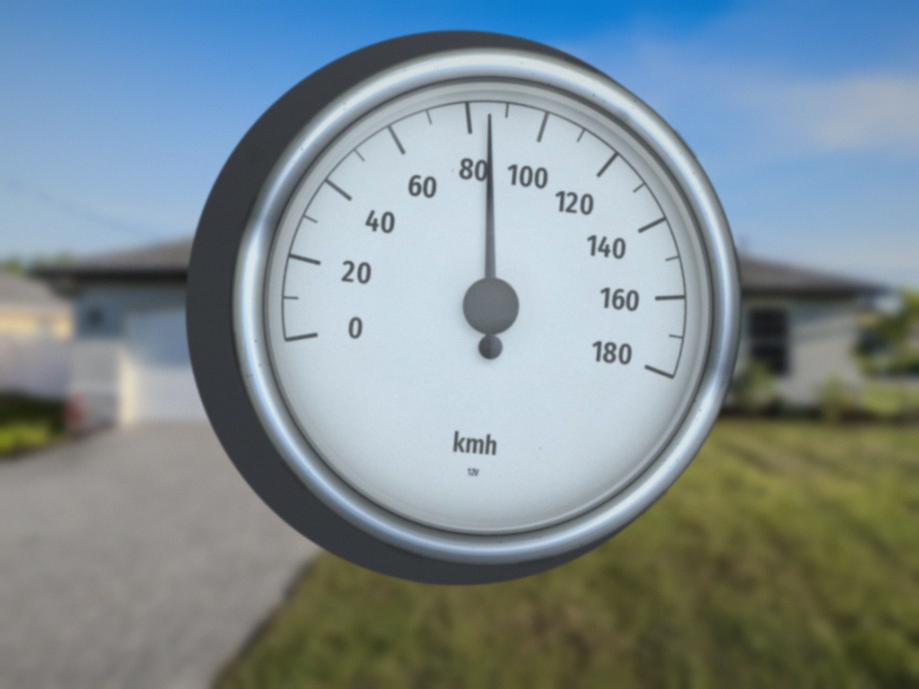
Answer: km/h 85
